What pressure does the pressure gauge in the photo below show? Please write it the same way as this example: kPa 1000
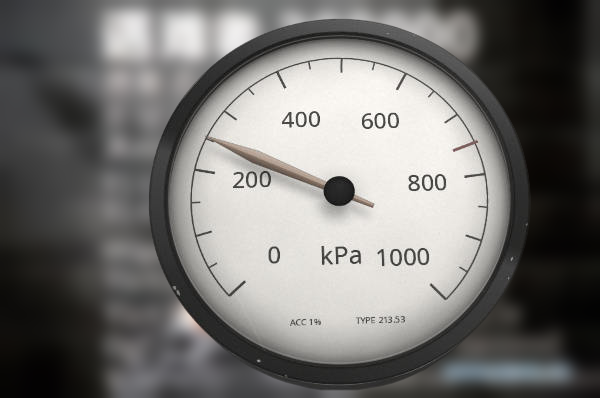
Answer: kPa 250
